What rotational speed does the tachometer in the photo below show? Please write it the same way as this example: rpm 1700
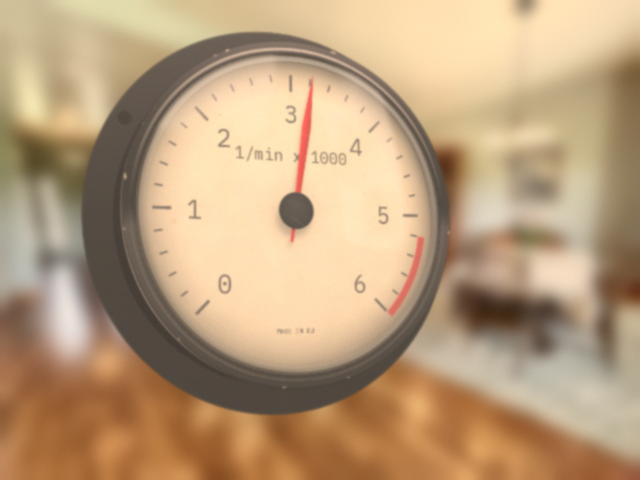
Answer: rpm 3200
